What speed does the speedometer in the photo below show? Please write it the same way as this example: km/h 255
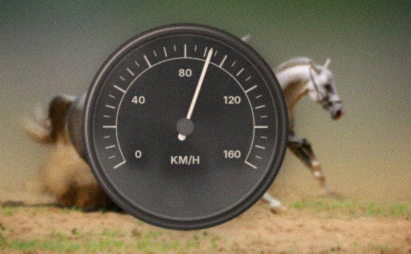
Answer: km/h 92.5
